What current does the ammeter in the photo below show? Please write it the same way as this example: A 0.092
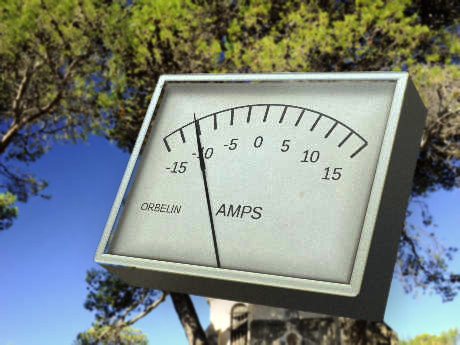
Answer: A -10
